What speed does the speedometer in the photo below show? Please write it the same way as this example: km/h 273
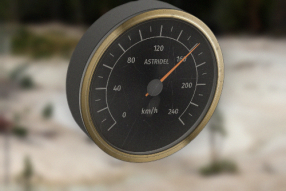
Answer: km/h 160
